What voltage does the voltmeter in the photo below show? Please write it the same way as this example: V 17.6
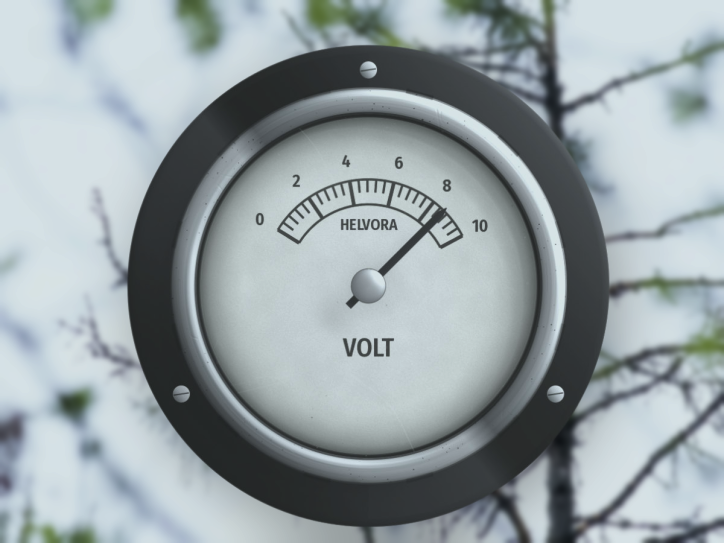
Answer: V 8.6
